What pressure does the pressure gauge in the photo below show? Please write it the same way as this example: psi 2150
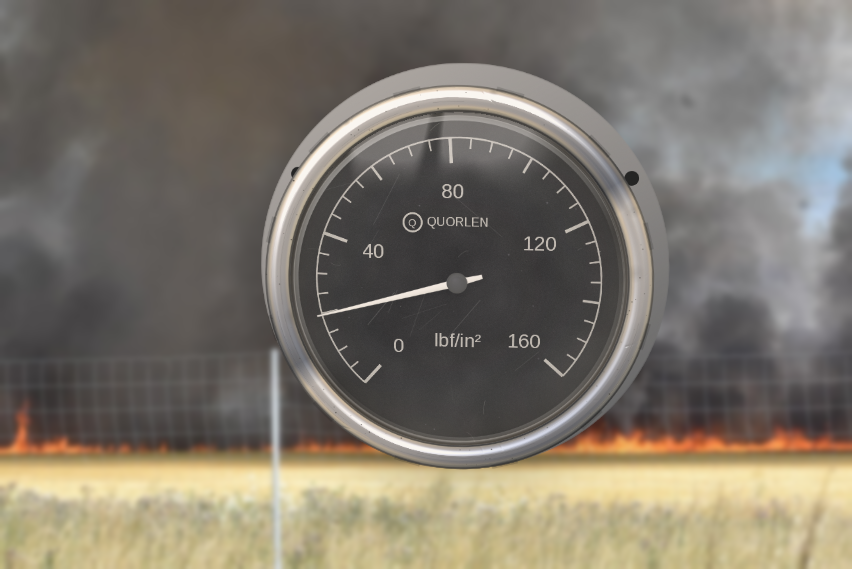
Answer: psi 20
